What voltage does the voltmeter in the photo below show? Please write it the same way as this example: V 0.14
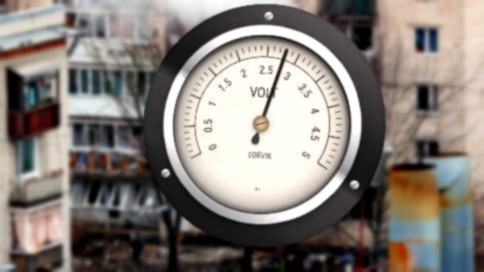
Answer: V 2.8
